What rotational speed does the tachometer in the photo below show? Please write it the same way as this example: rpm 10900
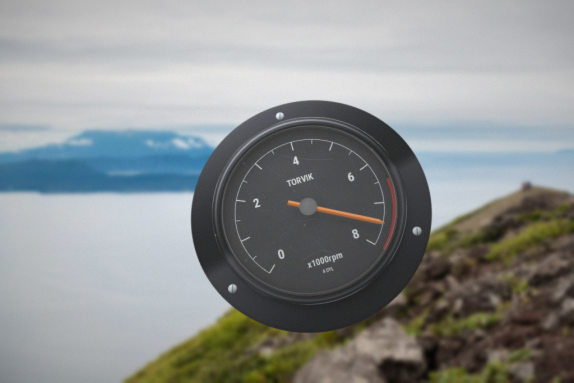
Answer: rpm 7500
